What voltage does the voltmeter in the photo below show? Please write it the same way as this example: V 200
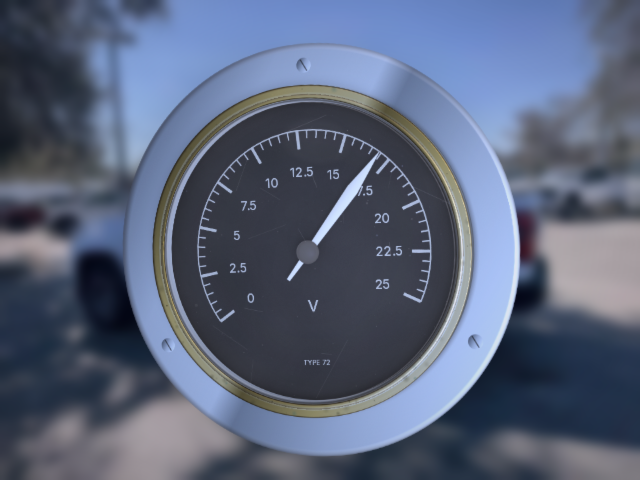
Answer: V 17
